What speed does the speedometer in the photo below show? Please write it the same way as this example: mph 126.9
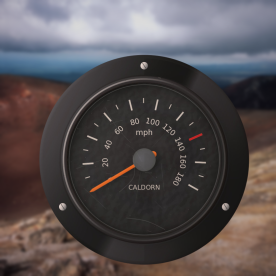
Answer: mph 0
